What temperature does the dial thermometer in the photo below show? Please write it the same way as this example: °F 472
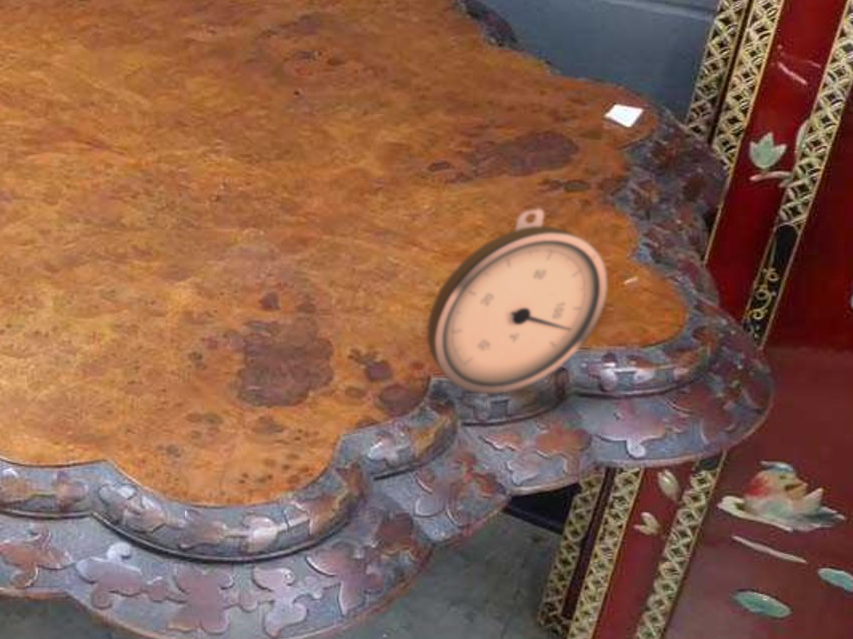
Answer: °F 110
